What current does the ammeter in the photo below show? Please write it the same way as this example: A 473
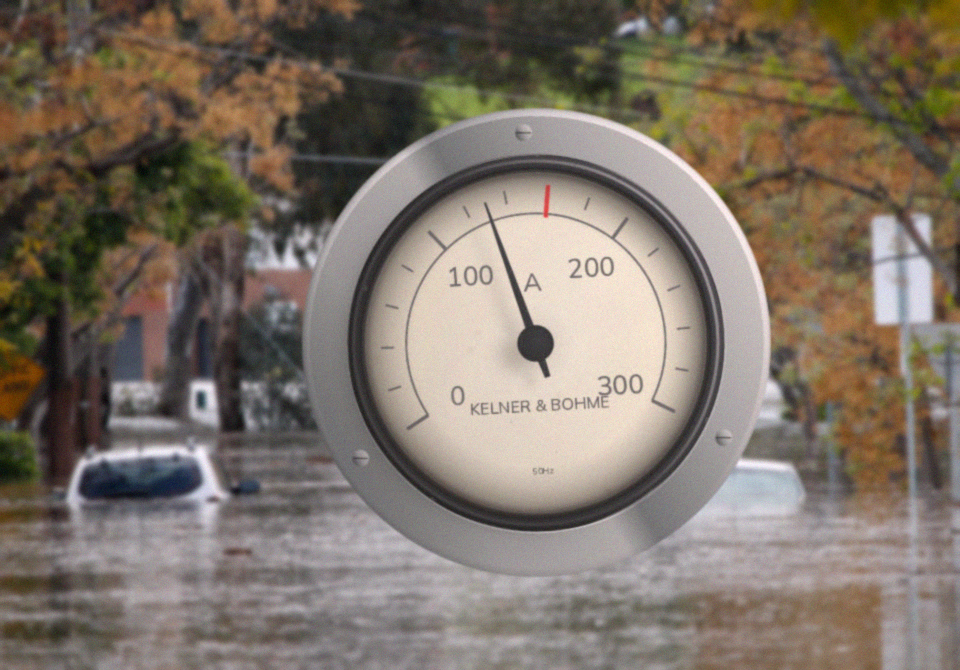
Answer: A 130
